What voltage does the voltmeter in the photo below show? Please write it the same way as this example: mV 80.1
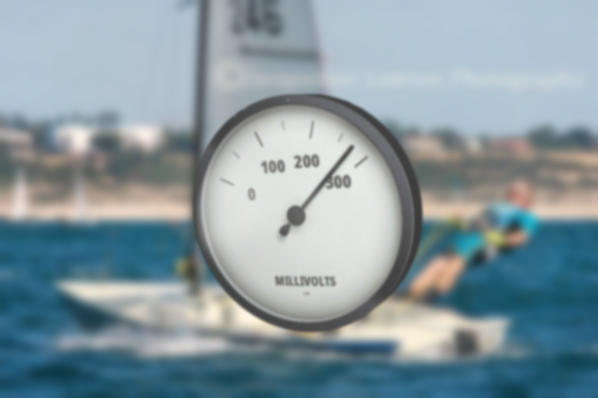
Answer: mV 275
